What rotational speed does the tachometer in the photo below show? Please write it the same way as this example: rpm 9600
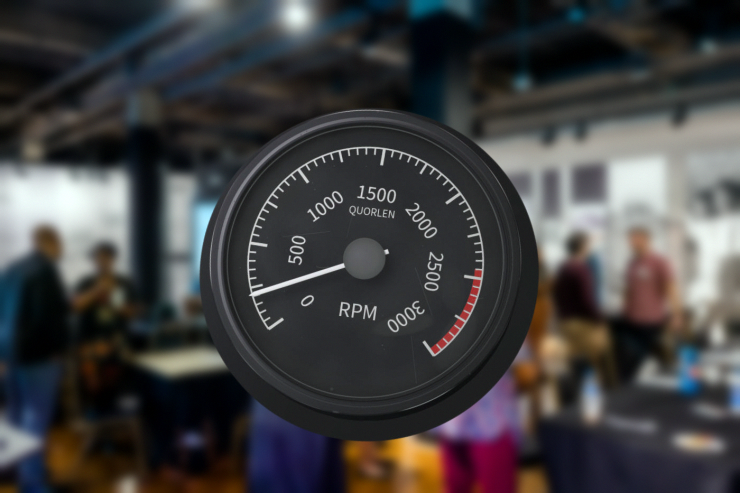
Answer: rpm 200
